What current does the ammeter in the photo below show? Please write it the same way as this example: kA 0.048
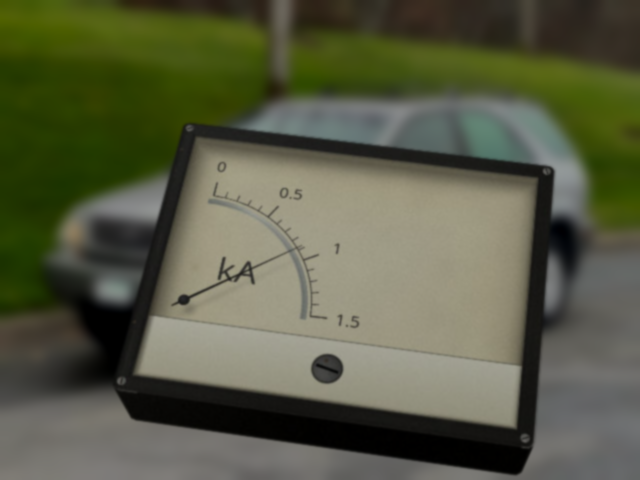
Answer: kA 0.9
